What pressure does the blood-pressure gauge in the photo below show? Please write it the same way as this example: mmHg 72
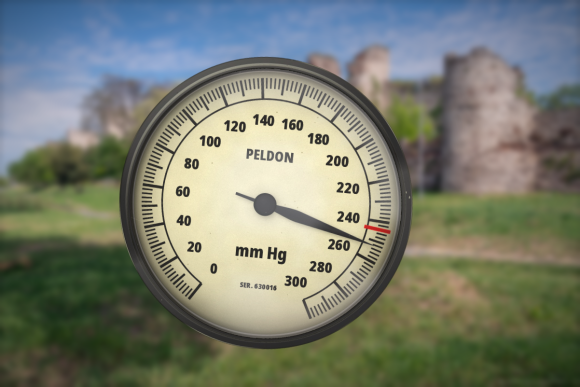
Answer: mmHg 252
